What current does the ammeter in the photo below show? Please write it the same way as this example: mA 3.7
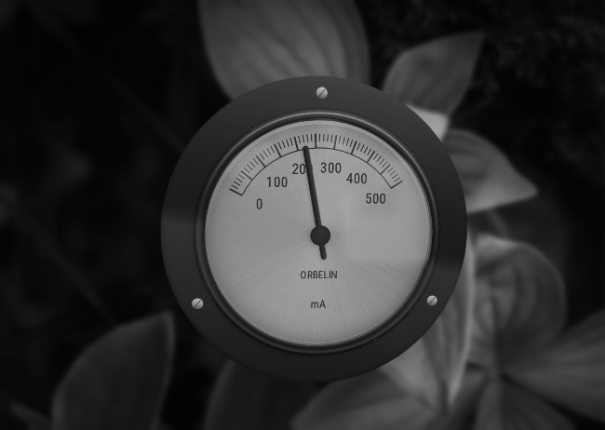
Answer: mA 220
